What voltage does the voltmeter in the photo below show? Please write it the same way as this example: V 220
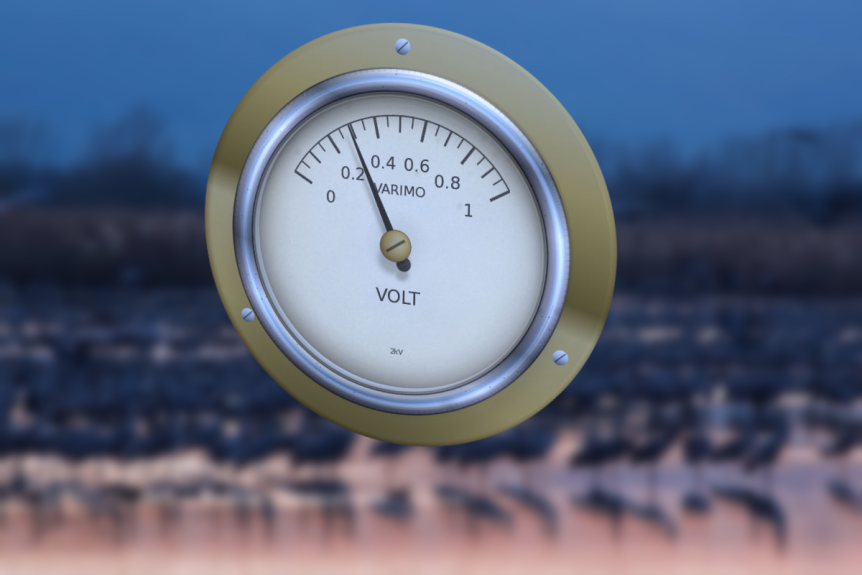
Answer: V 0.3
